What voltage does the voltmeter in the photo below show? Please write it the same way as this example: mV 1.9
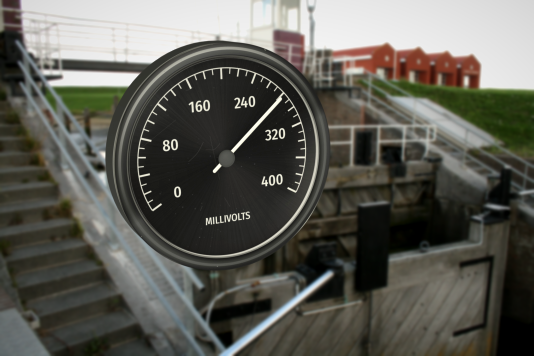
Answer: mV 280
